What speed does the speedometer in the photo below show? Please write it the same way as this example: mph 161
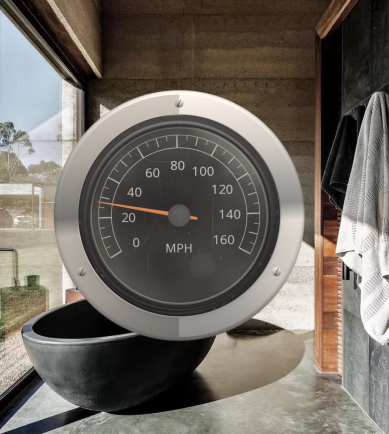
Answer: mph 27.5
